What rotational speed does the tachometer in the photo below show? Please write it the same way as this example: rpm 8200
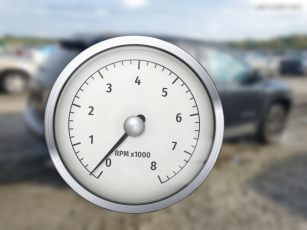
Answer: rpm 200
